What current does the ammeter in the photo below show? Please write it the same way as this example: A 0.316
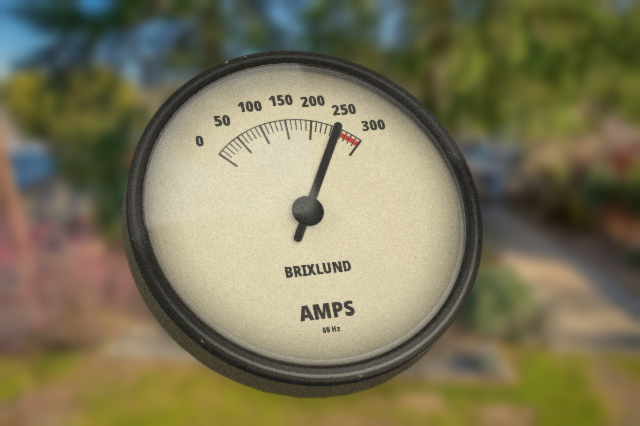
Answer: A 250
